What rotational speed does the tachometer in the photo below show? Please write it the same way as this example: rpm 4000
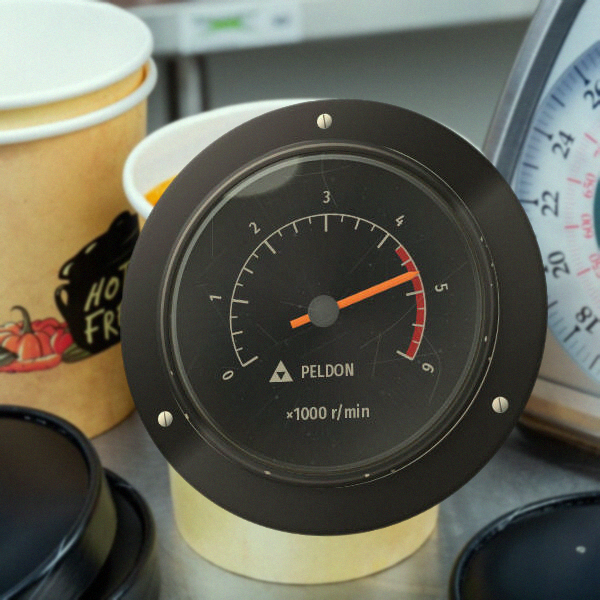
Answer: rpm 4750
